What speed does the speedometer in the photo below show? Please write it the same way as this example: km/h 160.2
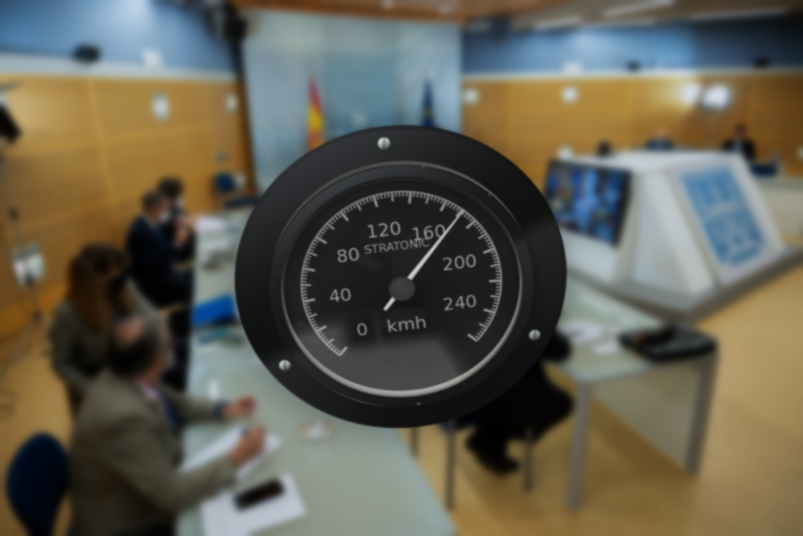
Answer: km/h 170
